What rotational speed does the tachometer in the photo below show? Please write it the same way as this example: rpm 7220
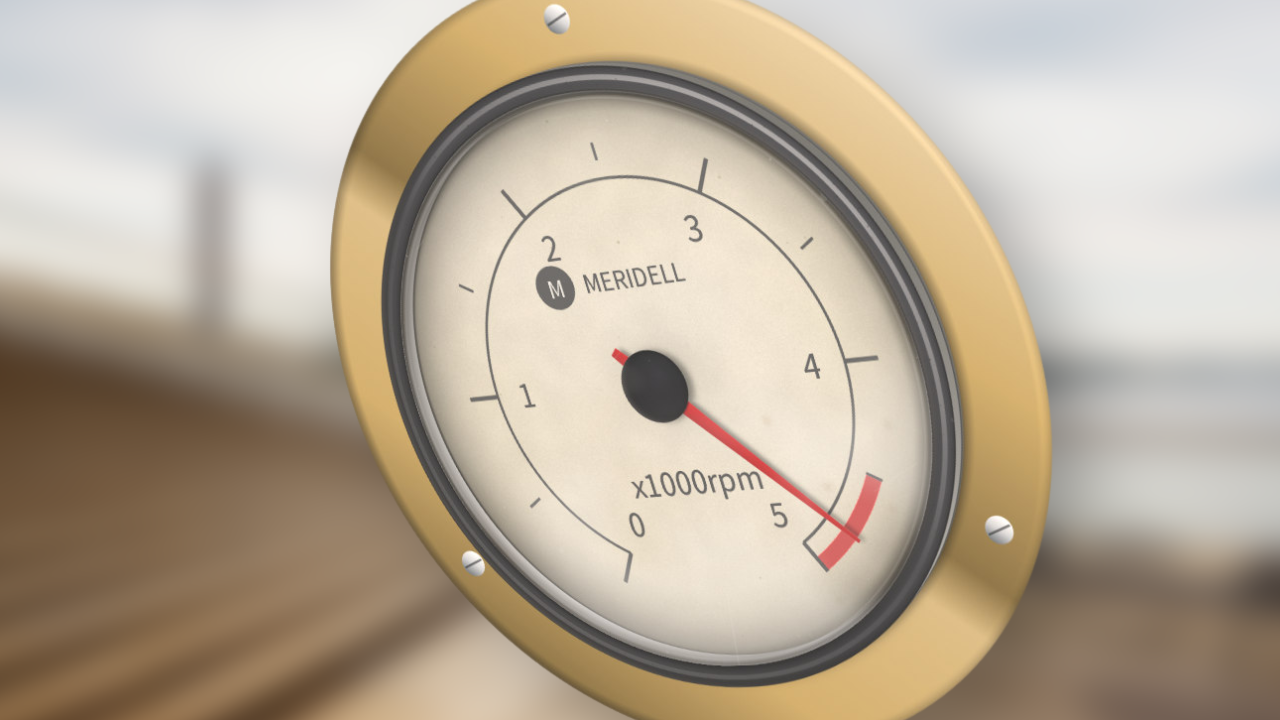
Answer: rpm 4750
